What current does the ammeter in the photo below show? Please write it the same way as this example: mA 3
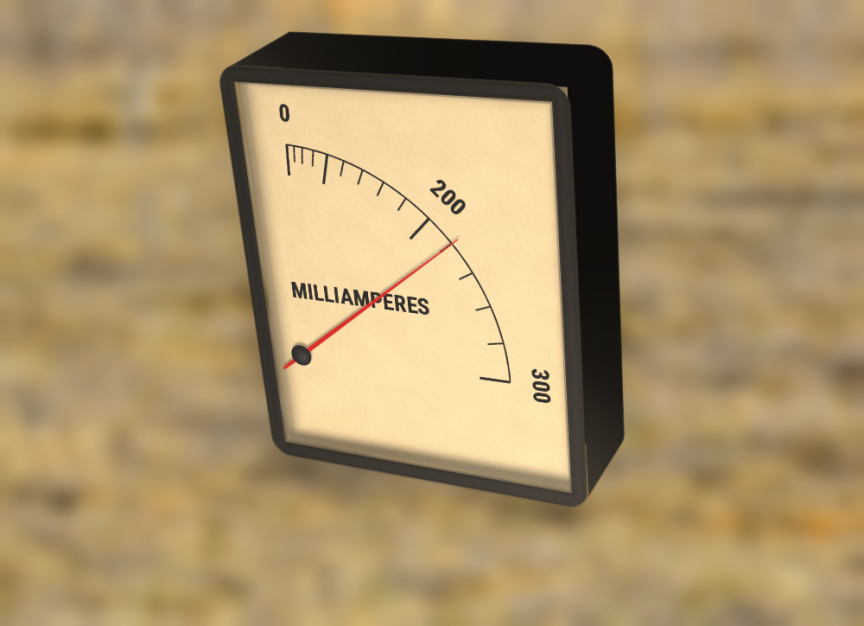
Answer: mA 220
